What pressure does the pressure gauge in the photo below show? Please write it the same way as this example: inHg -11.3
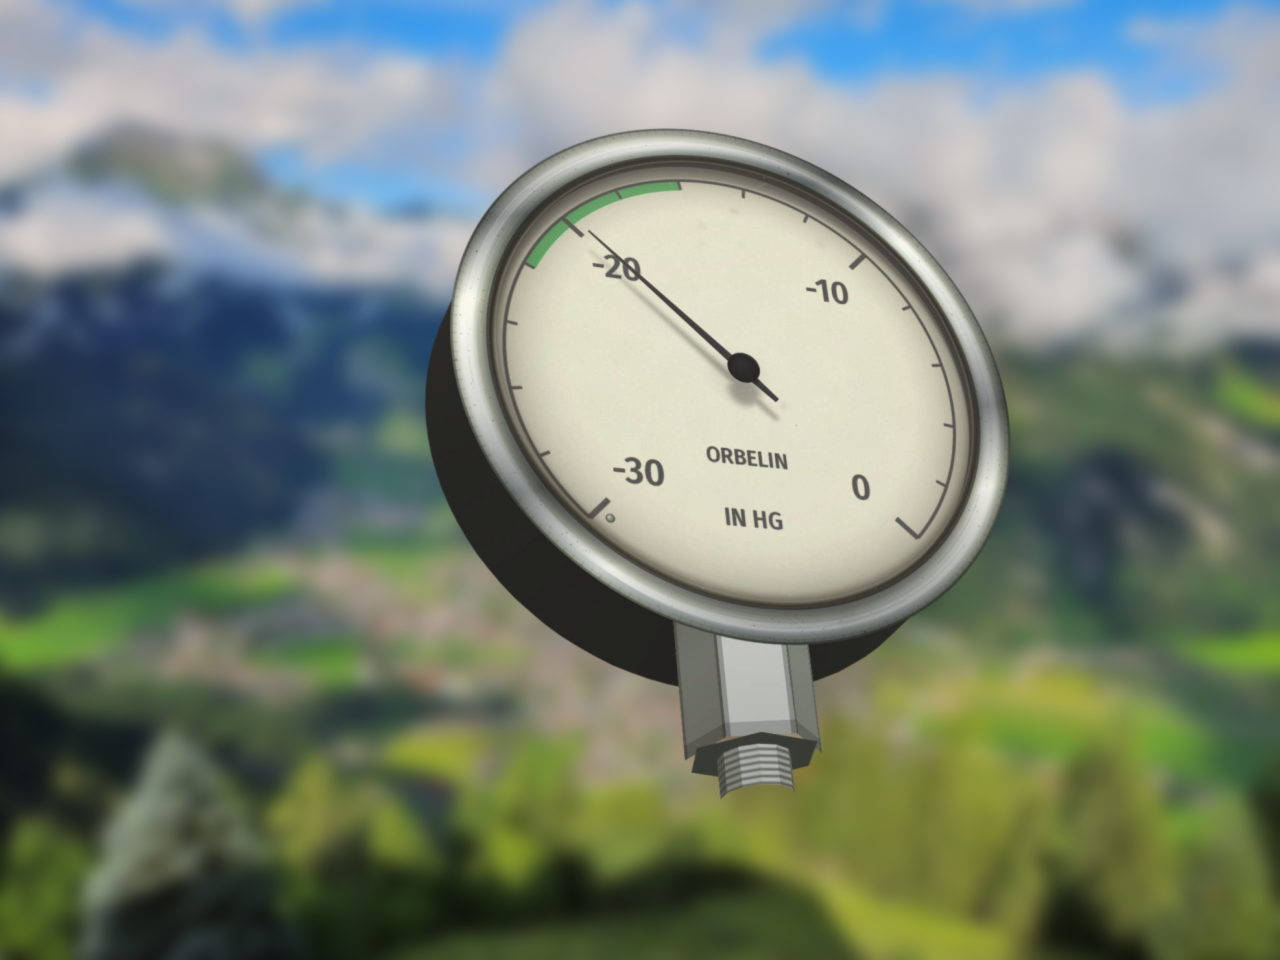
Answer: inHg -20
